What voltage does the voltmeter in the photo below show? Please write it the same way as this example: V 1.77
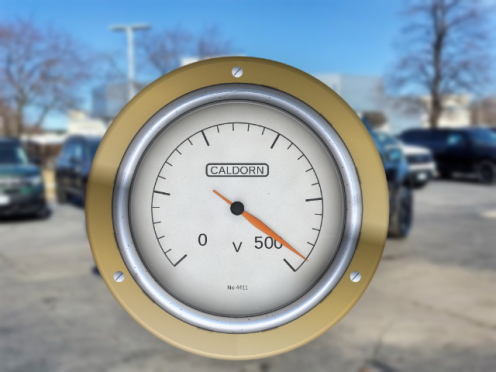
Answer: V 480
